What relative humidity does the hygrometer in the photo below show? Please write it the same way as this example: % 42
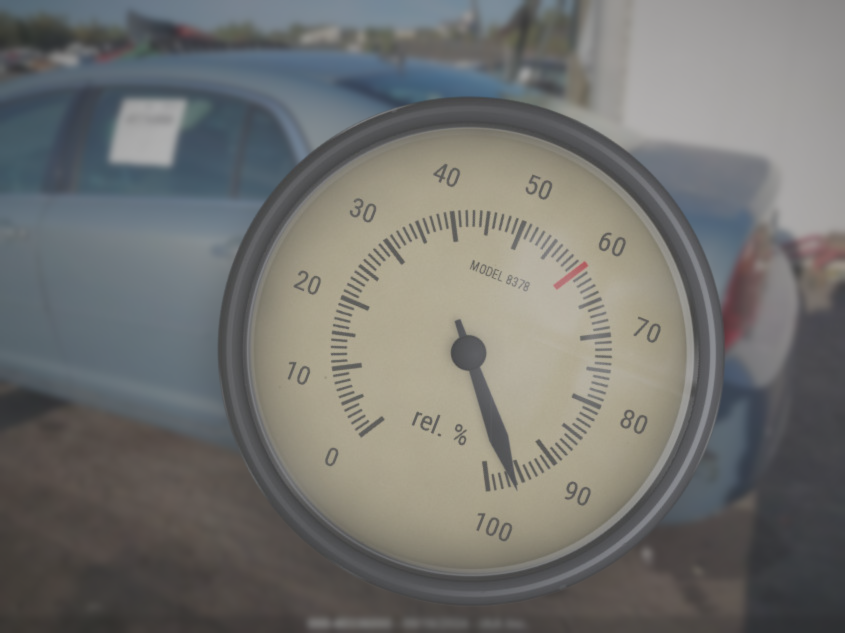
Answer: % 96
